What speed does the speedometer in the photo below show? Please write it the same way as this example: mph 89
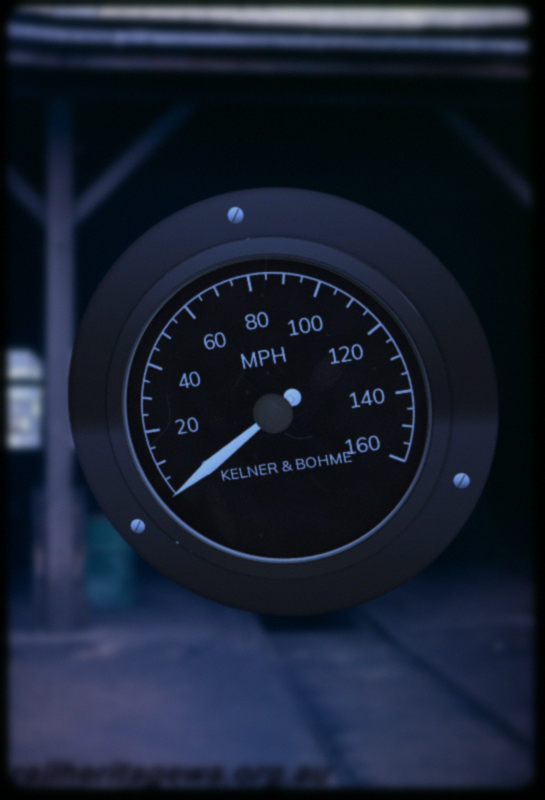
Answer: mph 0
